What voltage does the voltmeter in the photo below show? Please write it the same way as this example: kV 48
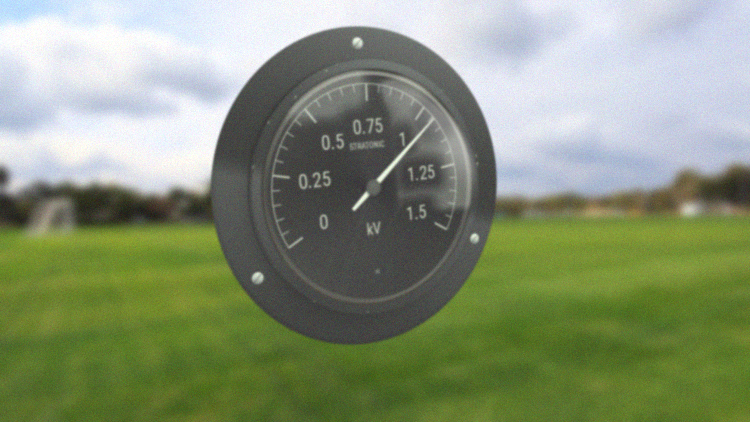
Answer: kV 1.05
